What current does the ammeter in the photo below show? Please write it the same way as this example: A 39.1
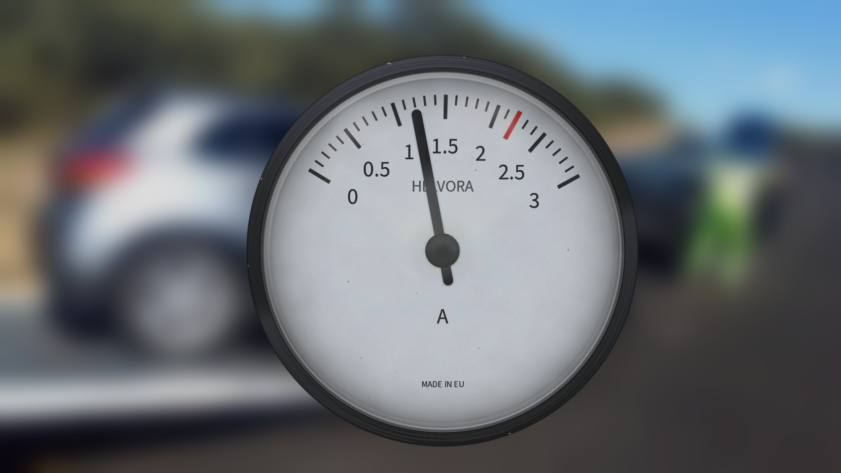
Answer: A 1.2
